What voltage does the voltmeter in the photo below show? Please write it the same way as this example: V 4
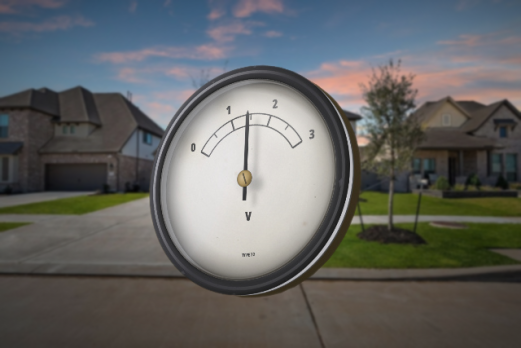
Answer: V 1.5
